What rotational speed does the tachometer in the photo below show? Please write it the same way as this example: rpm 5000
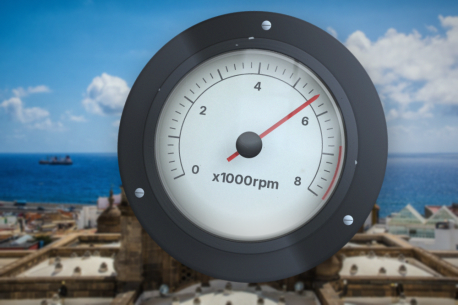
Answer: rpm 5600
